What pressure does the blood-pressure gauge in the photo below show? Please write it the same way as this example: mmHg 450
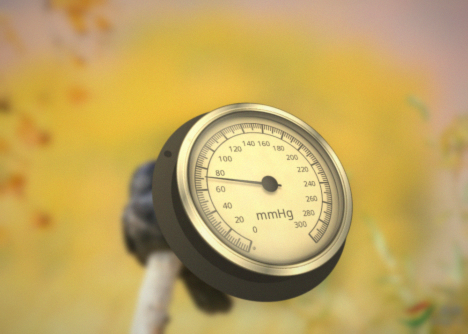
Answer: mmHg 70
